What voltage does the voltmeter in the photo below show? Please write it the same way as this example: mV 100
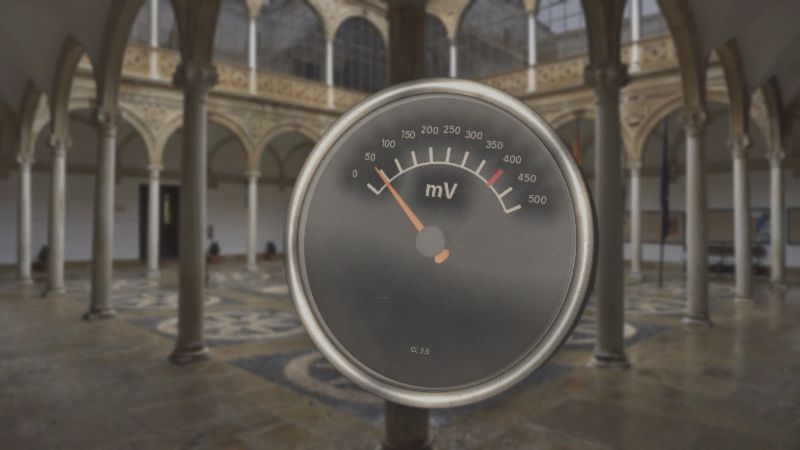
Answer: mV 50
